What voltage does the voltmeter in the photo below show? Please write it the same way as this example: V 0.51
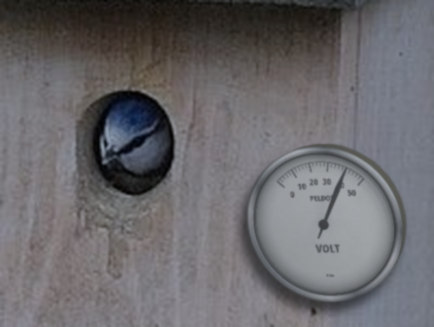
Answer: V 40
